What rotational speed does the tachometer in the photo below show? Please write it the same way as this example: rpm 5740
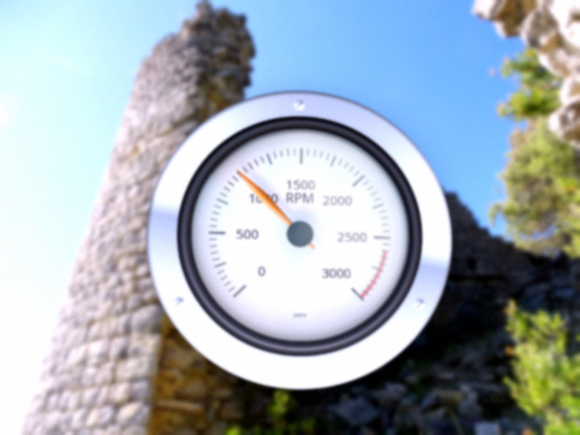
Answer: rpm 1000
